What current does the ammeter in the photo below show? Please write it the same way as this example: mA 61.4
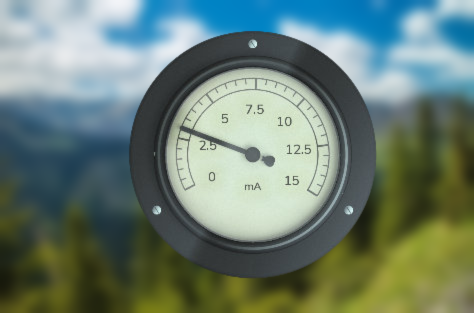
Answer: mA 3
